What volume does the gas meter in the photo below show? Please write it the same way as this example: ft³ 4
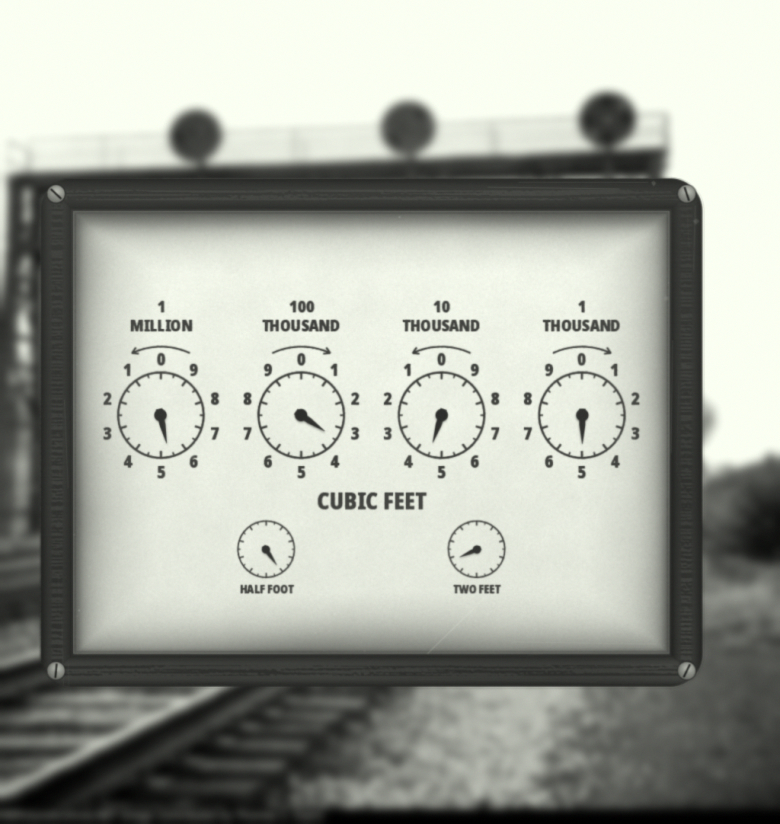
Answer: ft³ 534500
